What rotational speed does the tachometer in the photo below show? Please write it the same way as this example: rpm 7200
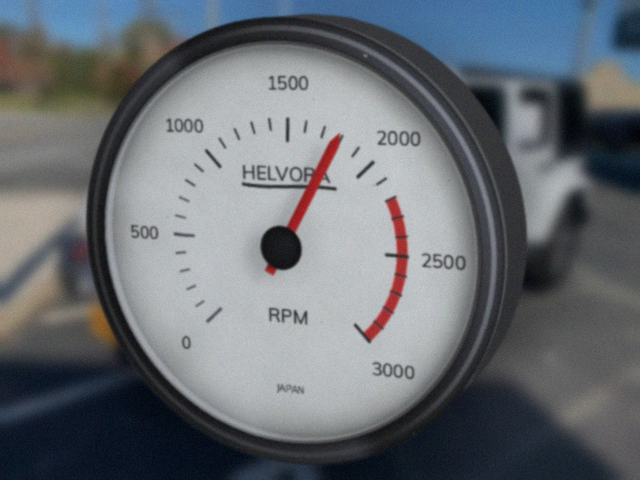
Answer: rpm 1800
